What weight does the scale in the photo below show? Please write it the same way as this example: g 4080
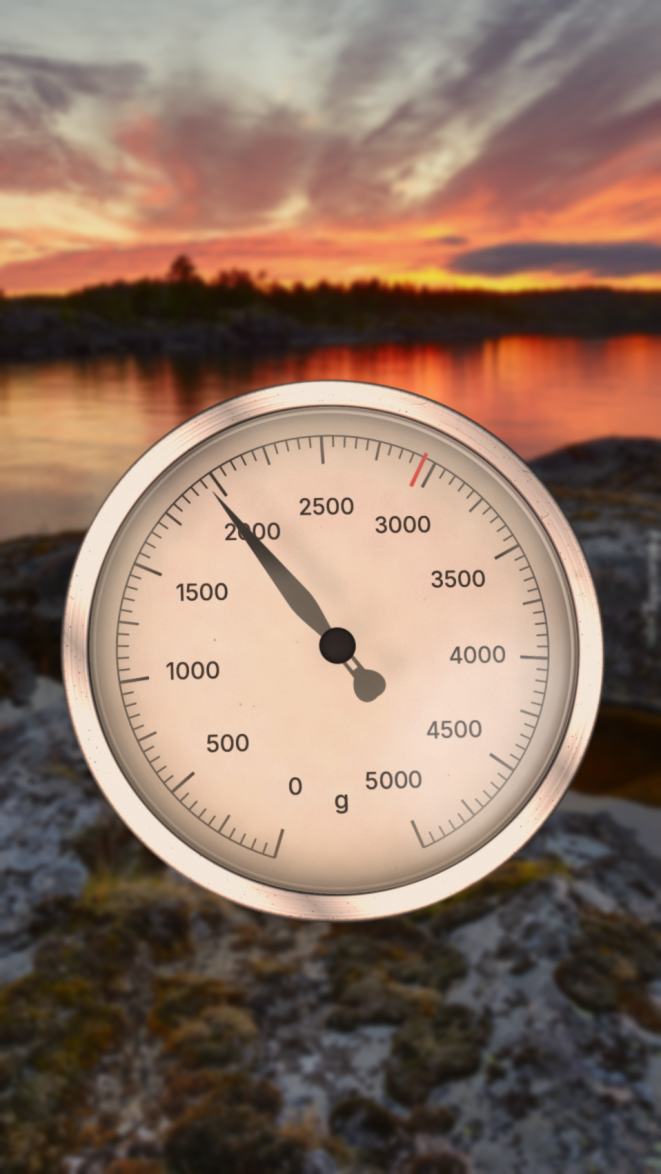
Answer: g 1950
